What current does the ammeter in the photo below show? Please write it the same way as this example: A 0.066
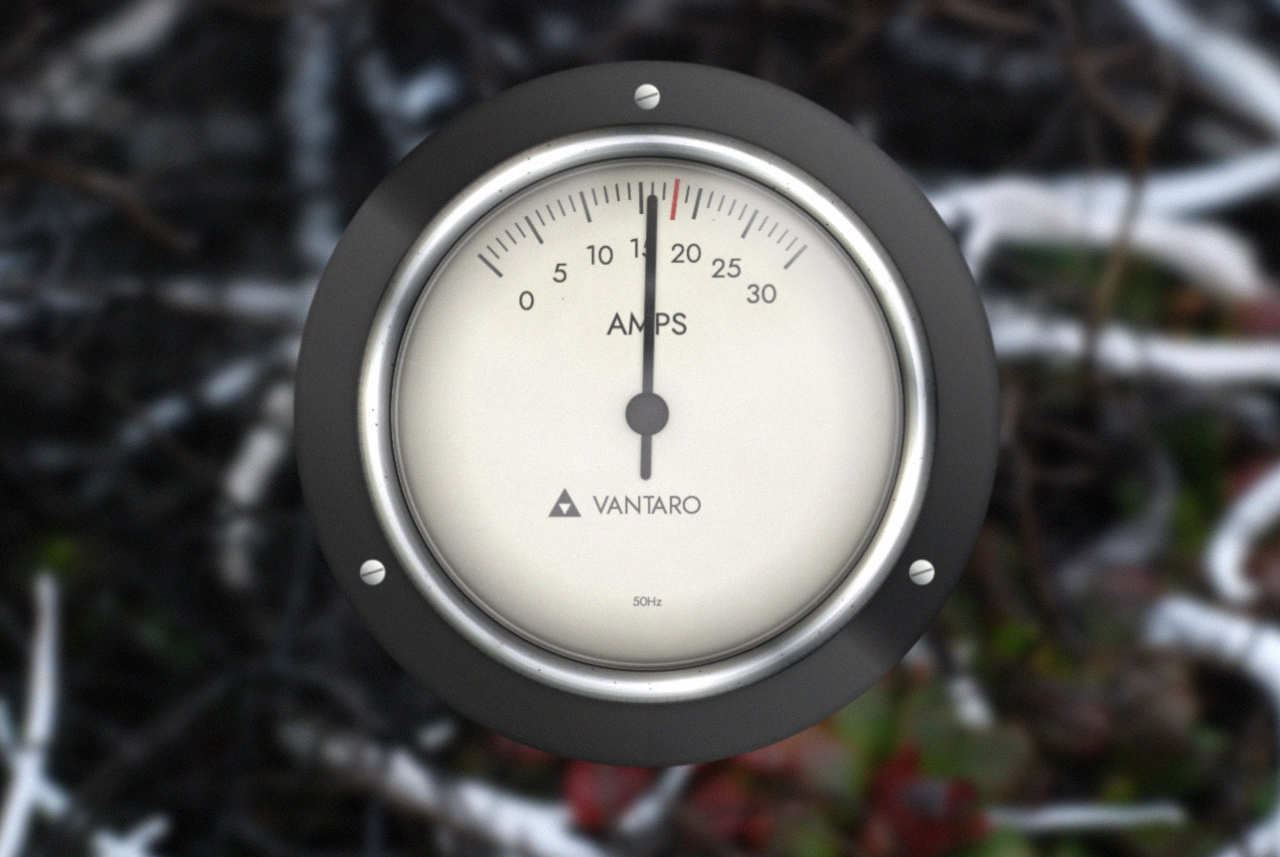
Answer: A 16
